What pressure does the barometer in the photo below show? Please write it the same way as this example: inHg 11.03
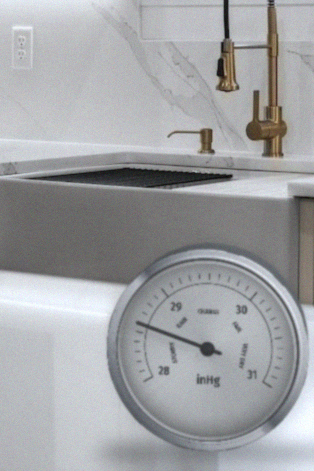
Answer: inHg 28.6
